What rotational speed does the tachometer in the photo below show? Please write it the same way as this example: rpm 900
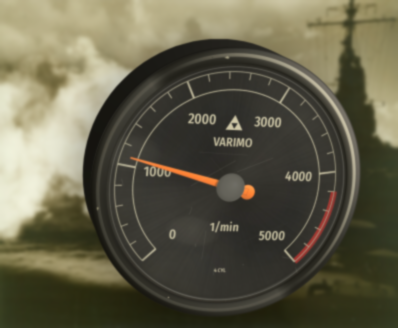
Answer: rpm 1100
